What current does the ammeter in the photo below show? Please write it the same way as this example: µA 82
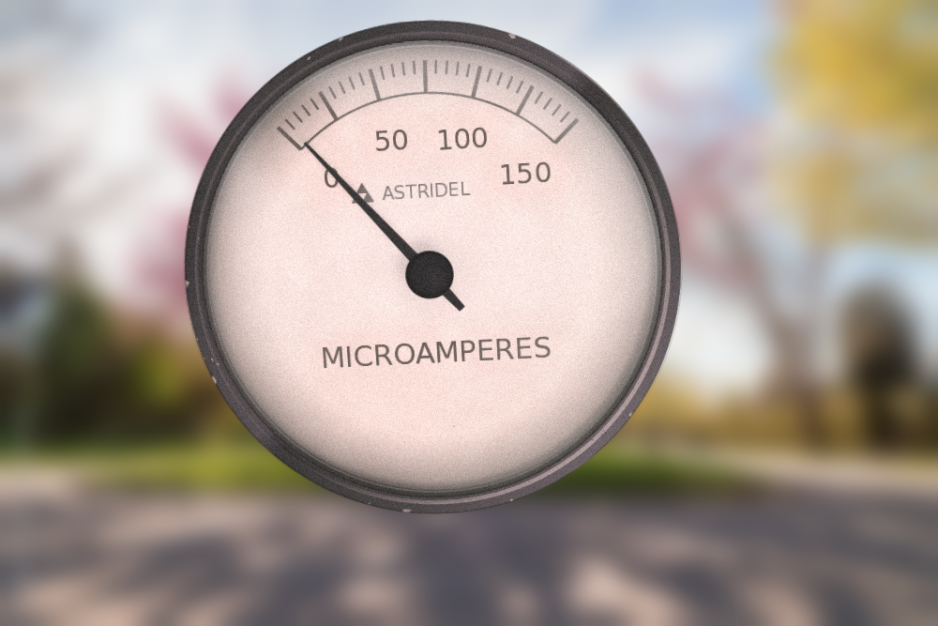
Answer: µA 5
